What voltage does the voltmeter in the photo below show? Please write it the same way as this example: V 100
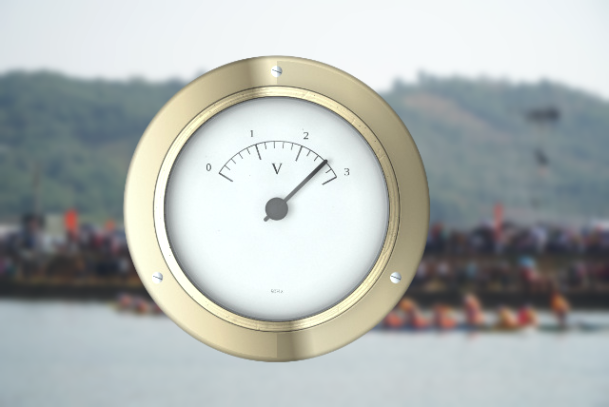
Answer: V 2.6
